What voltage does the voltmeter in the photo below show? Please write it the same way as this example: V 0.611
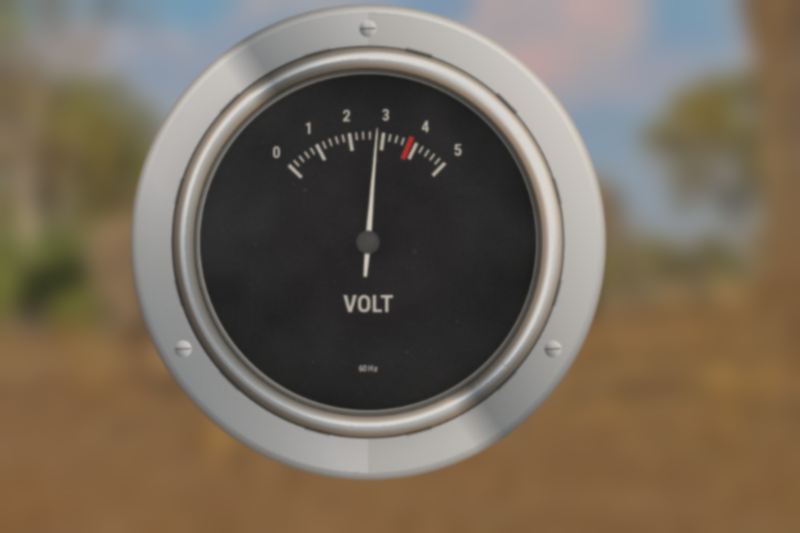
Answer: V 2.8
